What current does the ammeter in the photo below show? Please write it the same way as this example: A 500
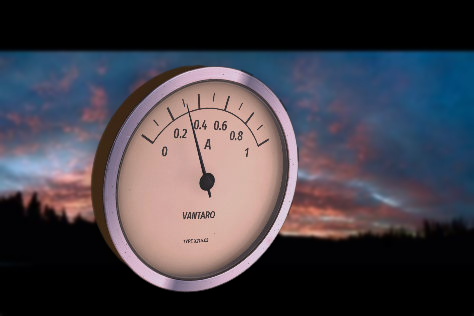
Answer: A 0.3
